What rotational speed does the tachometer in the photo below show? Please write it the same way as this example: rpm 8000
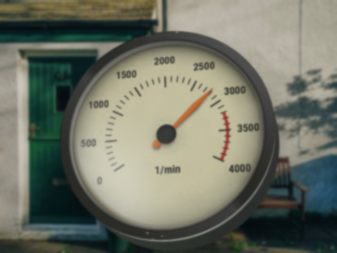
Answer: rpm 2800
